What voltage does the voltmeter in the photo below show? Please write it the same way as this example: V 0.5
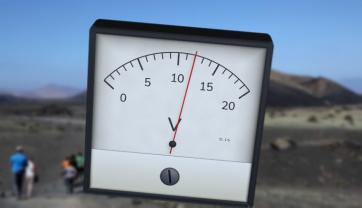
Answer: V 12
